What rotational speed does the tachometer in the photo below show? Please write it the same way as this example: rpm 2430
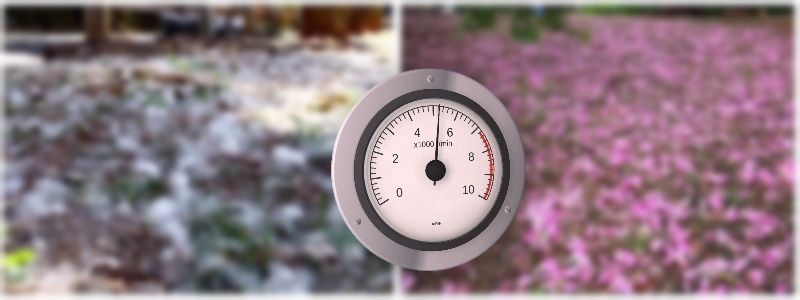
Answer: rpm 5200
